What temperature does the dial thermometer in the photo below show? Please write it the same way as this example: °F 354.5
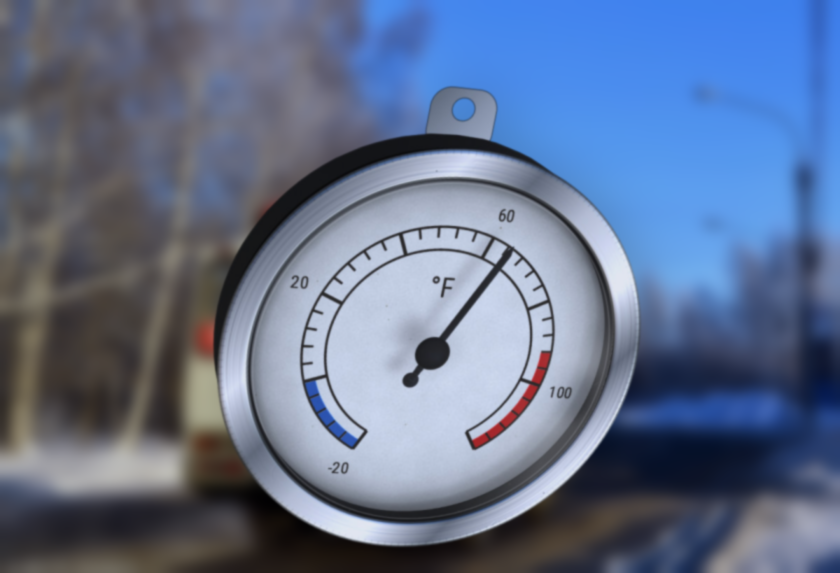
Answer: °F 64
